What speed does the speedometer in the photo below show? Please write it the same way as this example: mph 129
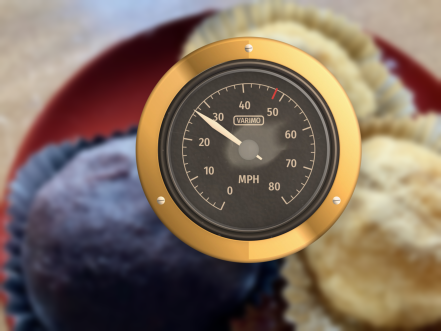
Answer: mph 27
